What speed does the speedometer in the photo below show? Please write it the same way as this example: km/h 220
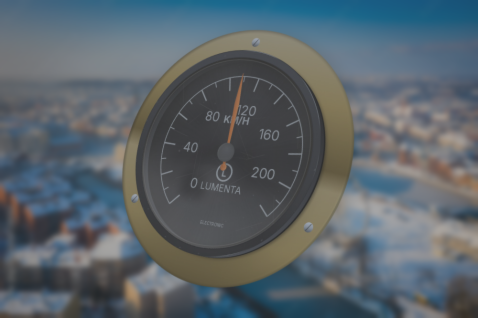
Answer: km/h 110
